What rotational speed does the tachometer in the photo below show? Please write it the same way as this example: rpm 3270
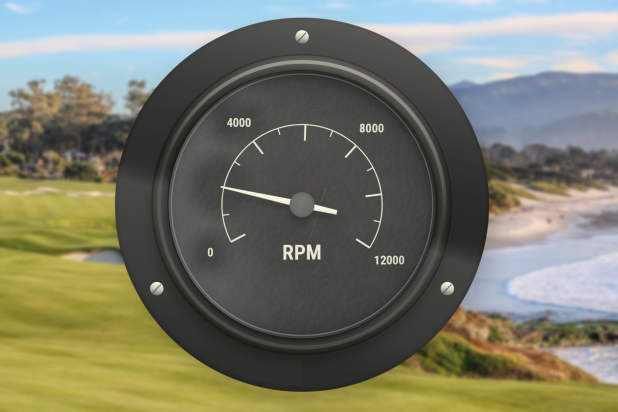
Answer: rpm 2000
